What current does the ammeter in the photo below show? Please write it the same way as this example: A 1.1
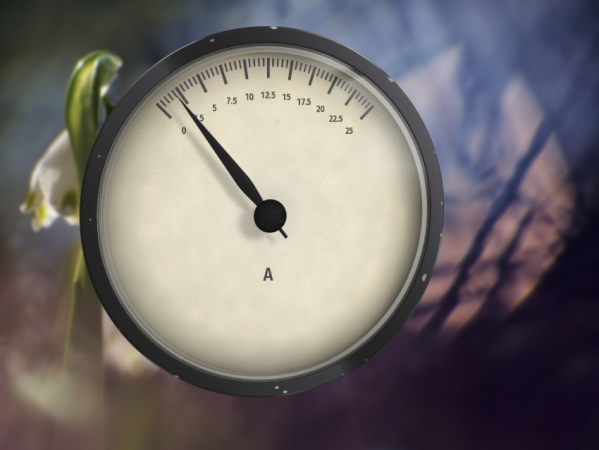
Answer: A 2
